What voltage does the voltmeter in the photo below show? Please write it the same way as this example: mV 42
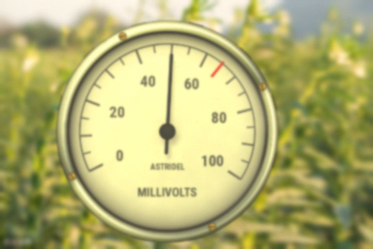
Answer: mV 50
